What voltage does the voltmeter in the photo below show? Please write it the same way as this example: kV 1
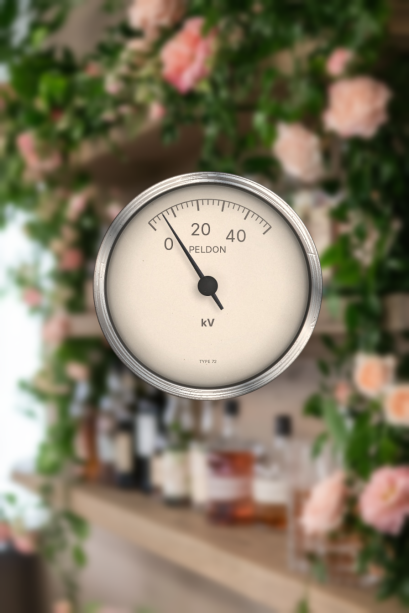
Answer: kV 6
